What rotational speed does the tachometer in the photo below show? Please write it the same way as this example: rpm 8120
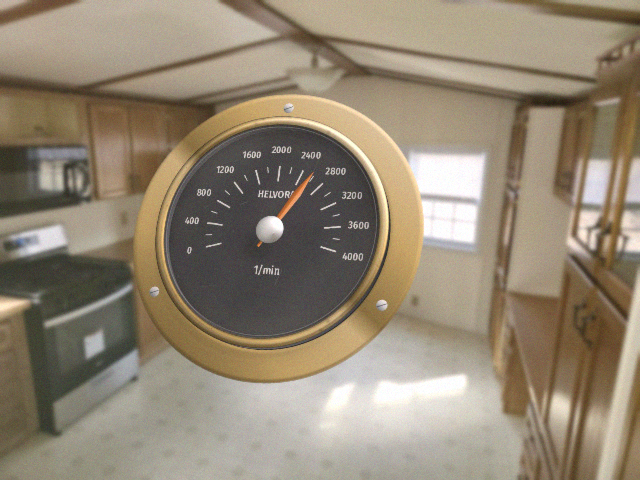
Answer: rpm 2600
